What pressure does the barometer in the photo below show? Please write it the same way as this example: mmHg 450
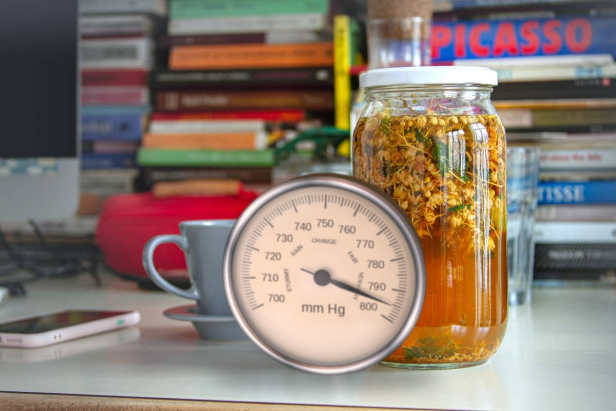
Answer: mmHg 795
